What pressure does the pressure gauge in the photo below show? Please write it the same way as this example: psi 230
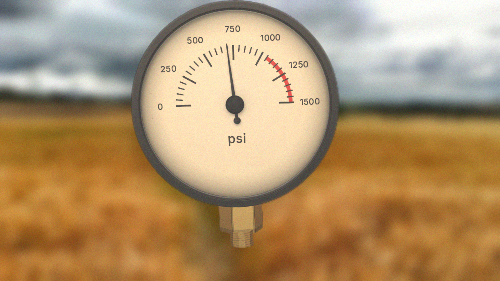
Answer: psi 700
